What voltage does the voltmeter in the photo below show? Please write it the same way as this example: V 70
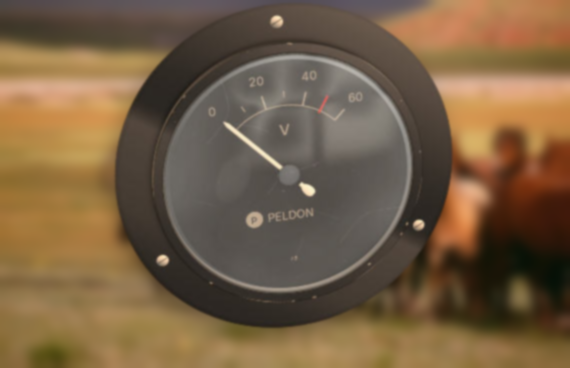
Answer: V 0
